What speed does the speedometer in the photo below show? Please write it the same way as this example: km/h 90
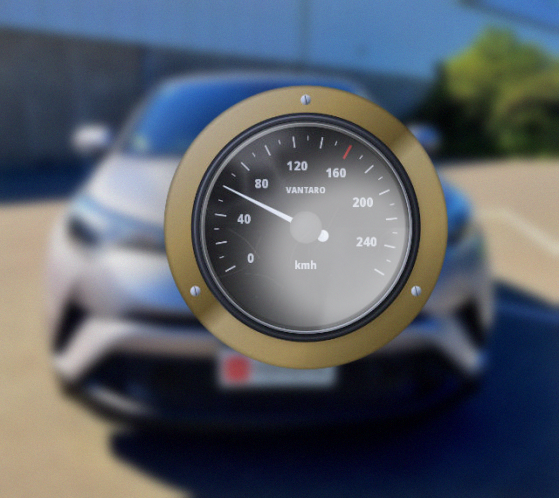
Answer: km/h 60
